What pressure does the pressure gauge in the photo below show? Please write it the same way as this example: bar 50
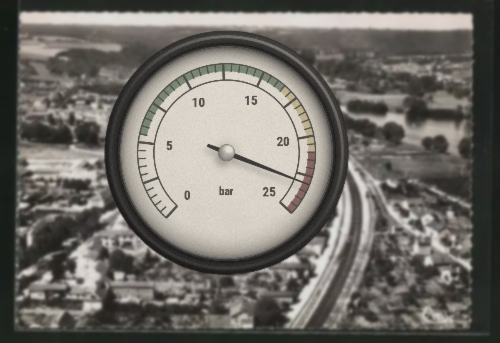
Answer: bar 23
